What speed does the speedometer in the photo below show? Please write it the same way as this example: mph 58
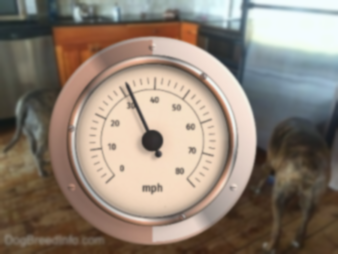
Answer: mph 32
